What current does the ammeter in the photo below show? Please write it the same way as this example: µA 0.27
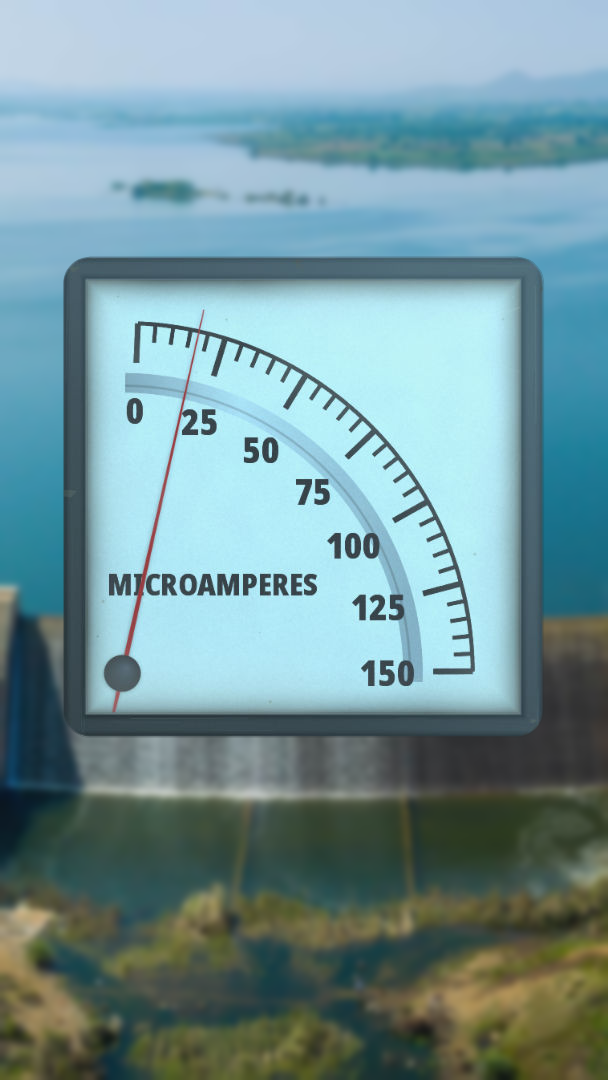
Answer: µA 17.5
